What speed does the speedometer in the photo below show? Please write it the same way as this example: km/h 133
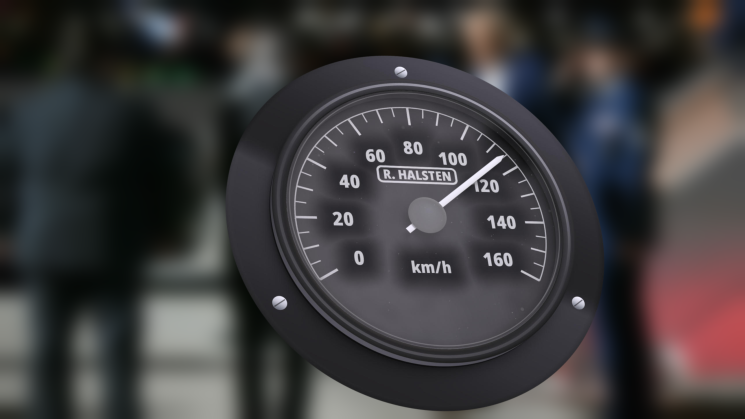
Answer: km/h 115
